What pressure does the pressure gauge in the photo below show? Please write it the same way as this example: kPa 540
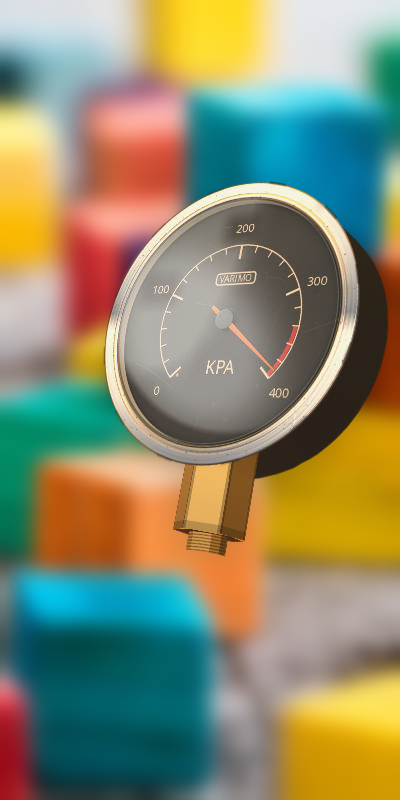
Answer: kPa 390
